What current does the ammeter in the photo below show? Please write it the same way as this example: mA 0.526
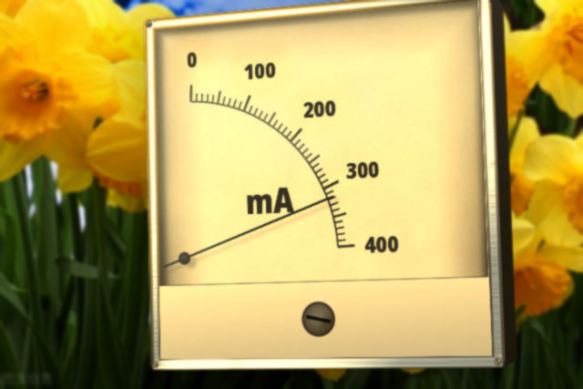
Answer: mA 320
